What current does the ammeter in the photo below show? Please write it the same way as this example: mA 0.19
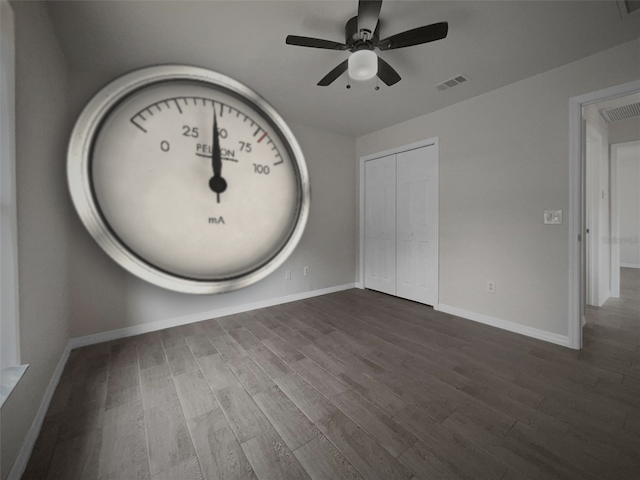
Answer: mA 45
